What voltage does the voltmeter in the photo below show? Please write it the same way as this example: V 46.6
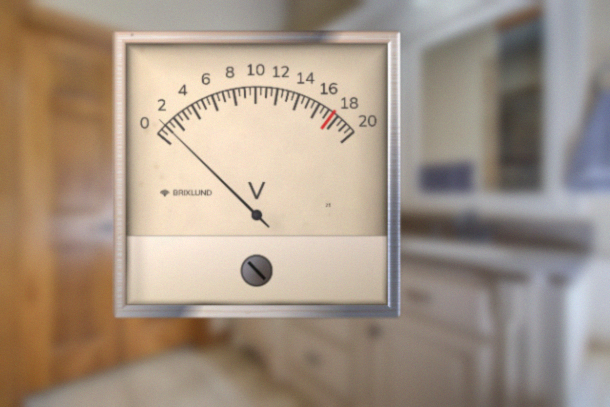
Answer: V 1
